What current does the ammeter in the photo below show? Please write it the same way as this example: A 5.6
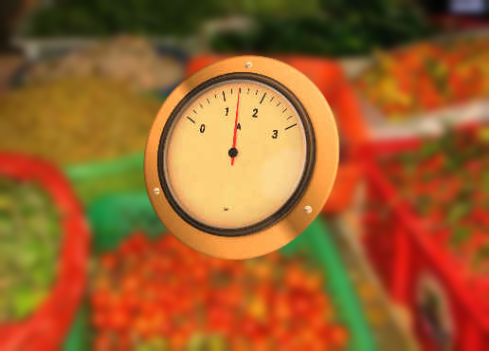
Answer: A 1.4
